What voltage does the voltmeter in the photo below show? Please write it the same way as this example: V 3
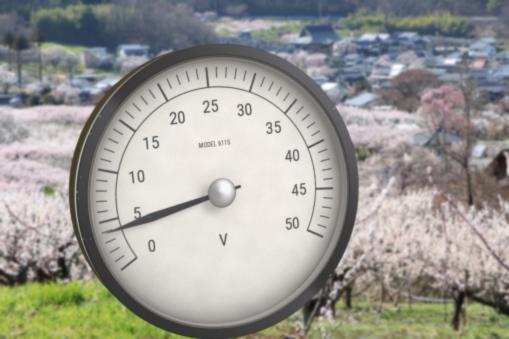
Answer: V 4
